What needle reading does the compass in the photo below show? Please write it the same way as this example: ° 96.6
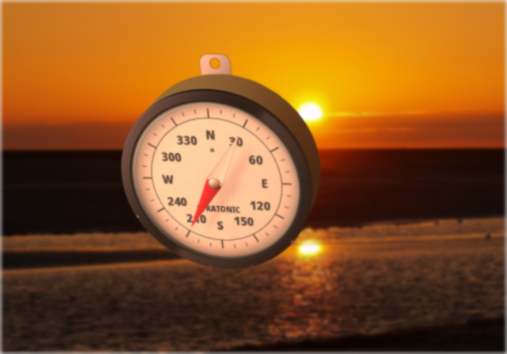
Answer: ° 210
